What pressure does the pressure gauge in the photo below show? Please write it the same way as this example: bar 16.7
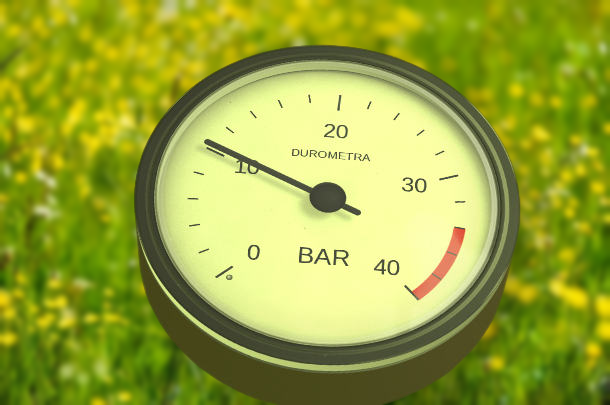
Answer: bar 10
